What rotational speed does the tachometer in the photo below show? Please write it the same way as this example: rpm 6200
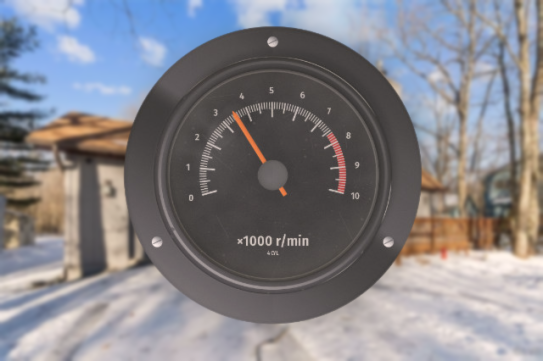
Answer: rpm 3500
